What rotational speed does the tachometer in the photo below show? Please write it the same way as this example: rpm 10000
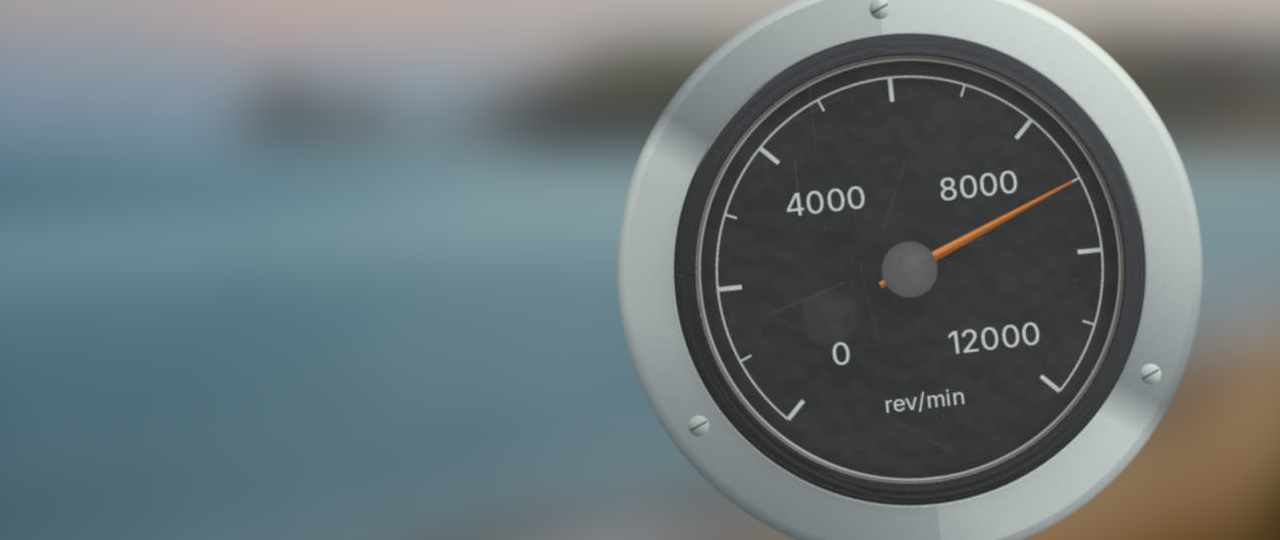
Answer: rpm 9000
